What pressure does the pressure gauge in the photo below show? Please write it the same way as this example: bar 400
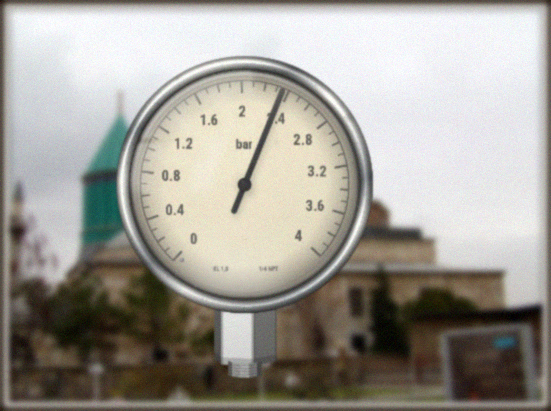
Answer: bar 2.35
